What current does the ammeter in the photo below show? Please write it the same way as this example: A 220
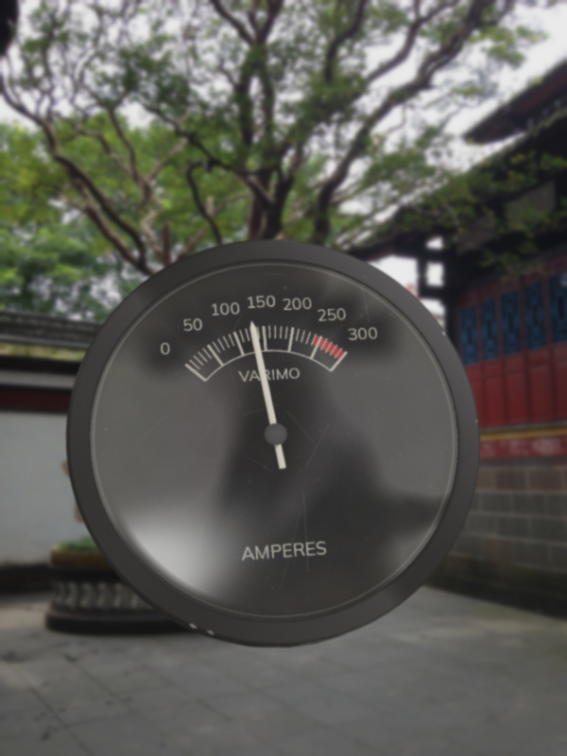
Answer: A 130
